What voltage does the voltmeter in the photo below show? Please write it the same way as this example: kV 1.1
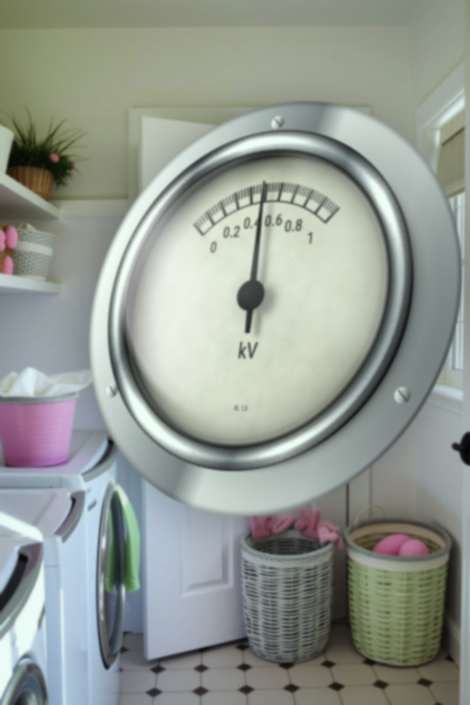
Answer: kV 0.5
